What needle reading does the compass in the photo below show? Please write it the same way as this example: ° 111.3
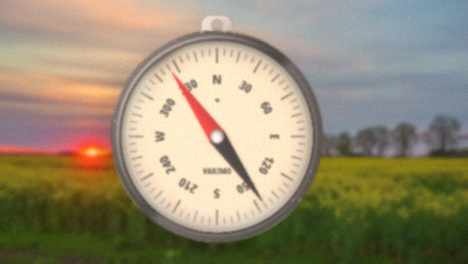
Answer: ° 325
